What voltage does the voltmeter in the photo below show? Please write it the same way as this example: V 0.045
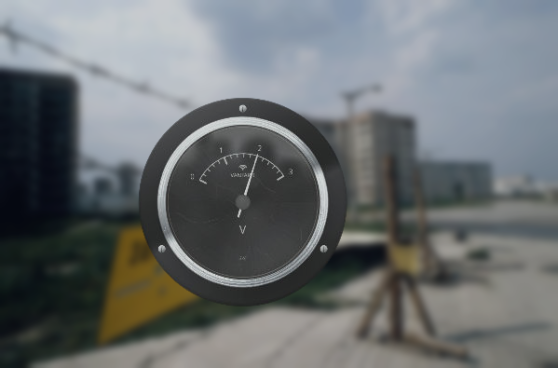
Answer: V 2
